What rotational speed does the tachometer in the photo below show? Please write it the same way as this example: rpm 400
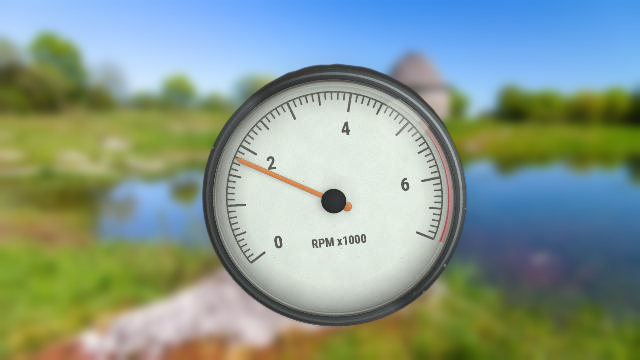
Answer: rpm 1800
